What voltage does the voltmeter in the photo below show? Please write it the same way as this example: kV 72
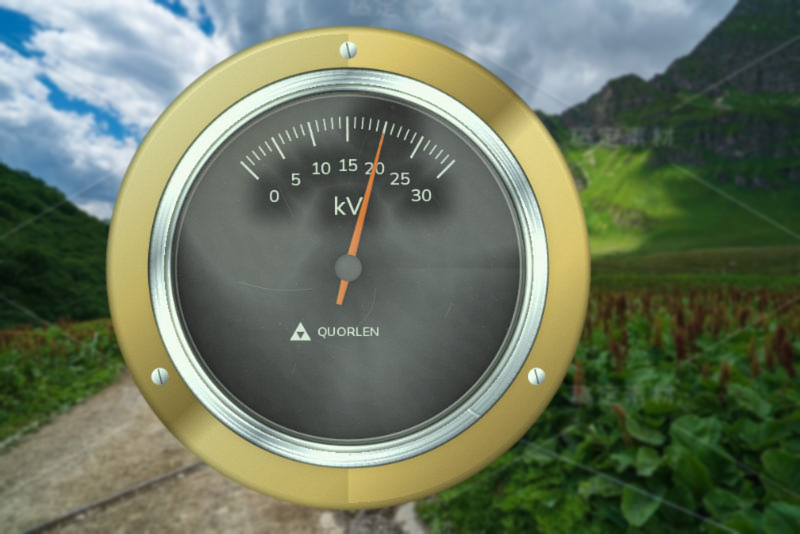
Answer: kV 20
